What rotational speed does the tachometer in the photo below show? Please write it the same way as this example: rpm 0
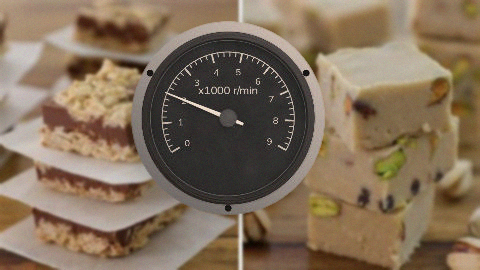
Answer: rpm 2000
